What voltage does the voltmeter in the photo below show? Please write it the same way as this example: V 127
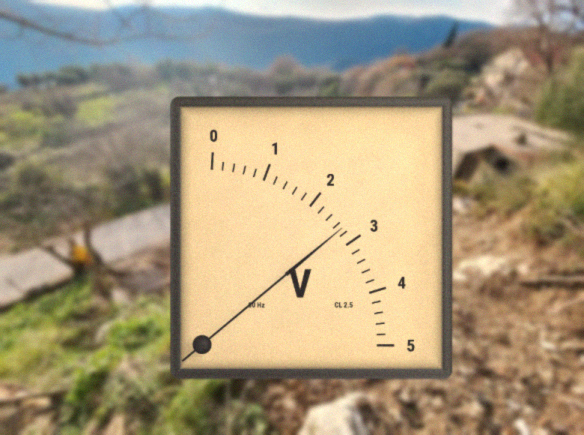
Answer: V 2.7
